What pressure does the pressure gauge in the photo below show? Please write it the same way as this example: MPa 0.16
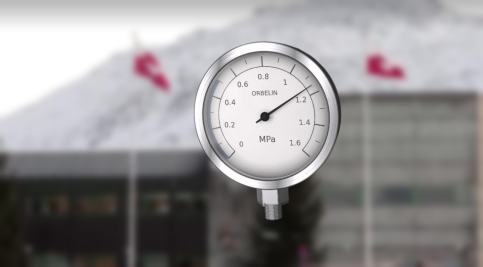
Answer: MPa 1.15
